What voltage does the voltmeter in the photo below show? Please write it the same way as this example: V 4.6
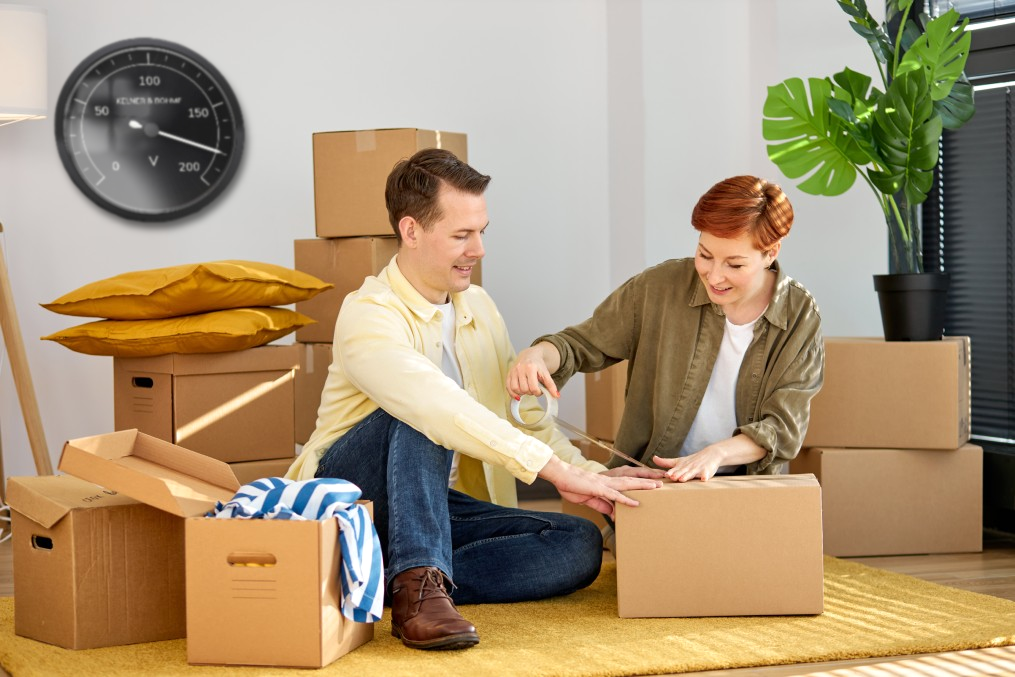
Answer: V 180
